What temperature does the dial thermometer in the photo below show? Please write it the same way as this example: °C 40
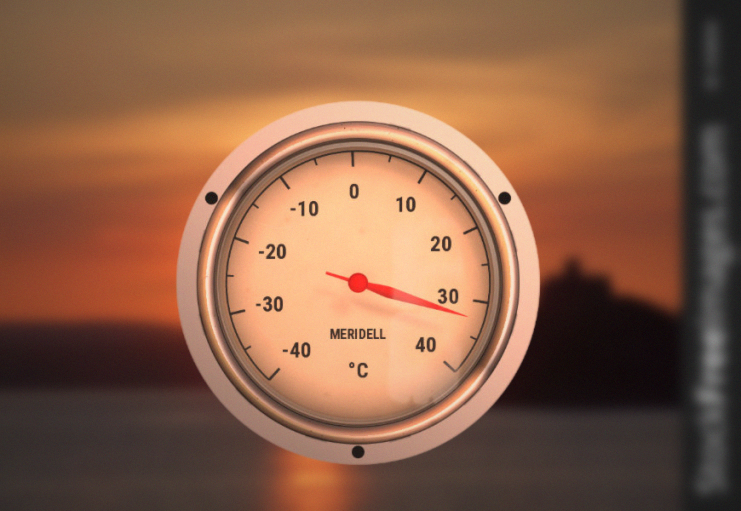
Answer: °C 32.5
